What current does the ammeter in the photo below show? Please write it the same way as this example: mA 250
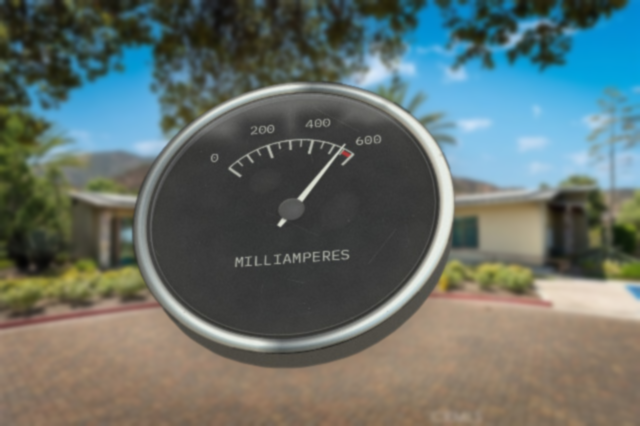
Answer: mA 550
